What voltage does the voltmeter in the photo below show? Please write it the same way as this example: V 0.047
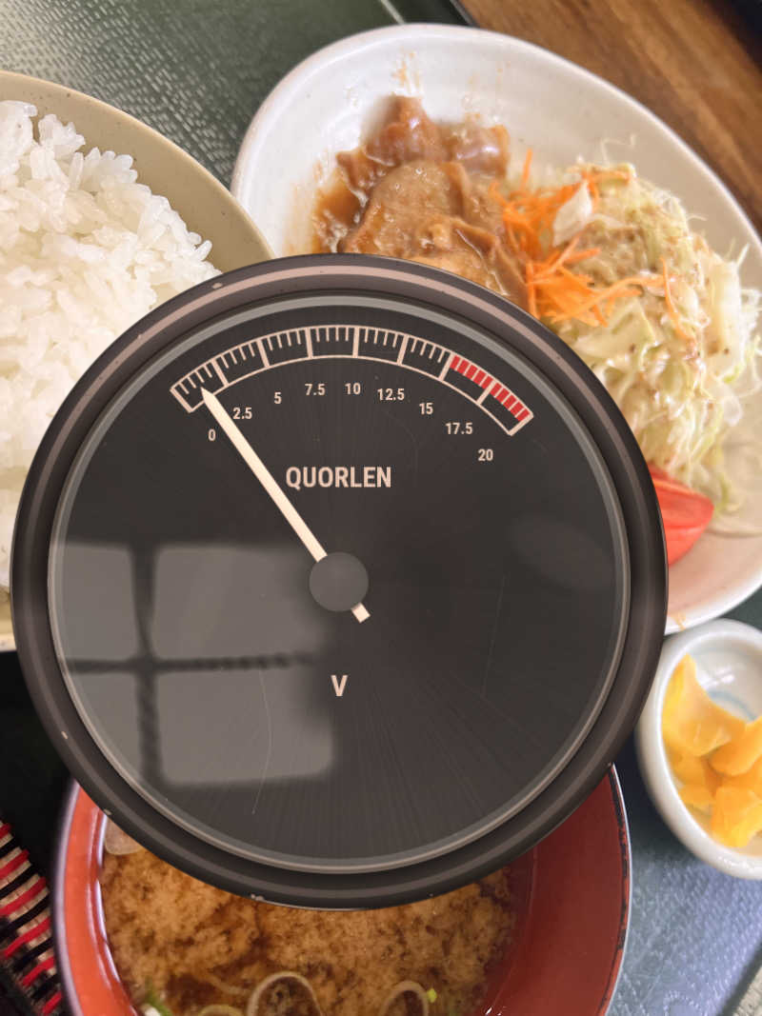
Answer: V 1.25
